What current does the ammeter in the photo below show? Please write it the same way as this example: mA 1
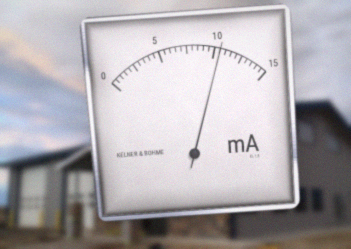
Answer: mA 10.5
